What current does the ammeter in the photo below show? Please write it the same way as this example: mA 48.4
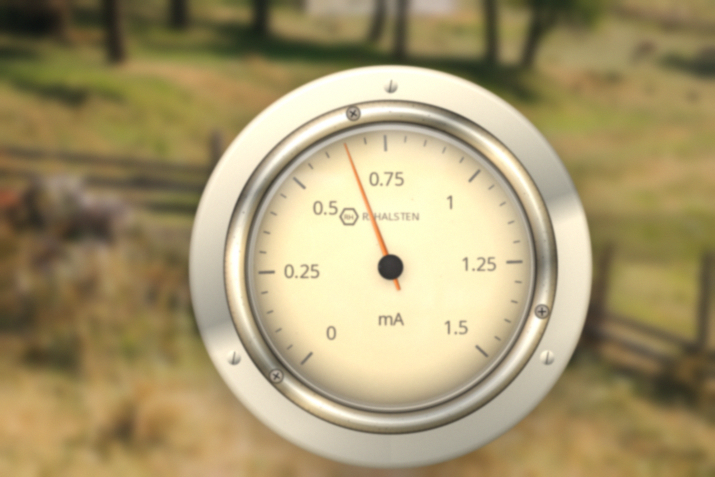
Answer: mA 0.65
